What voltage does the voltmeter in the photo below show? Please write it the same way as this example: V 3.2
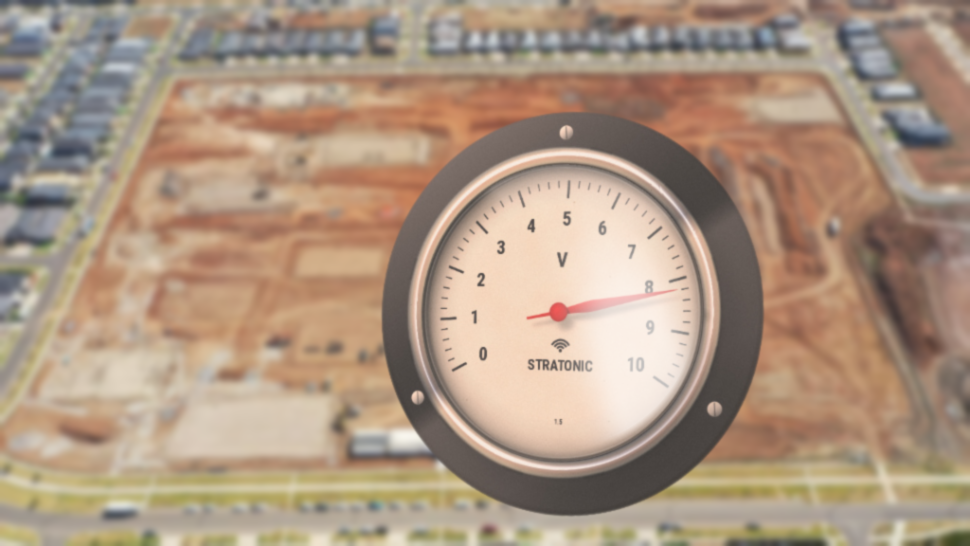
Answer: V 8.2
